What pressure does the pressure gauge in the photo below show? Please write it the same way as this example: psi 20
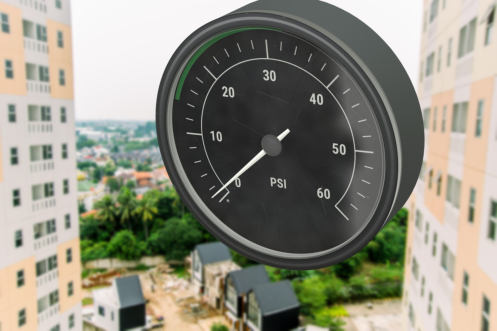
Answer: psi 1
